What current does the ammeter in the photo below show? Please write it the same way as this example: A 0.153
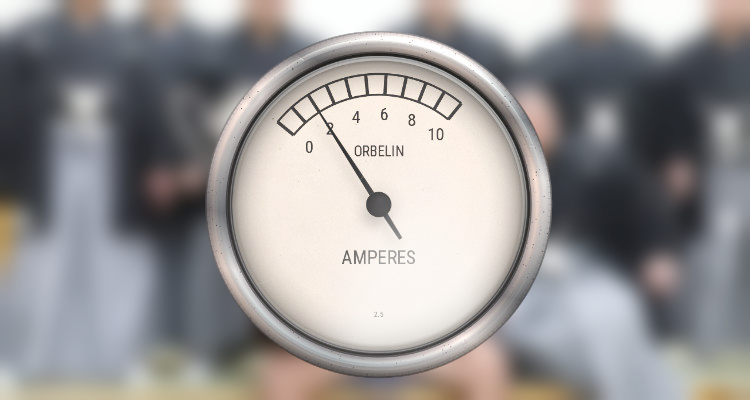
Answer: A 2
